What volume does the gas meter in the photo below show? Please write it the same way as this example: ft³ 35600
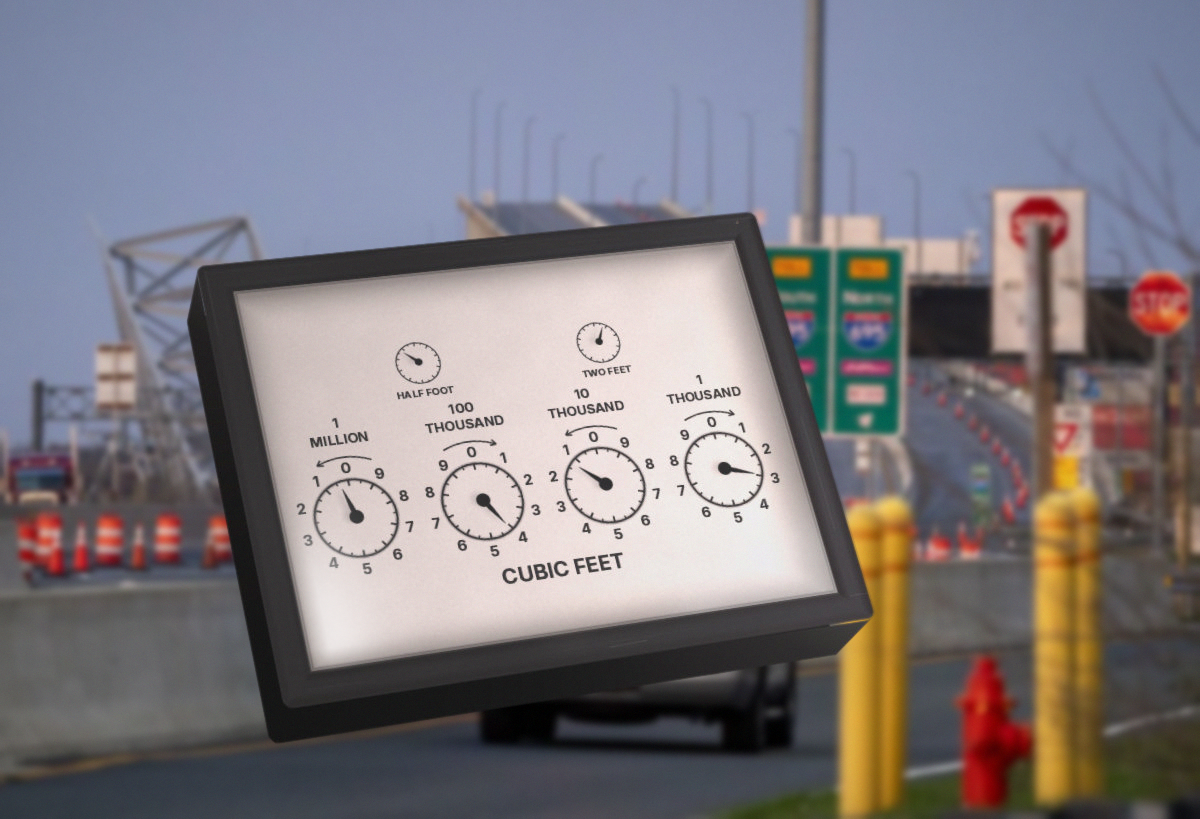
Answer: ft³ 41300
